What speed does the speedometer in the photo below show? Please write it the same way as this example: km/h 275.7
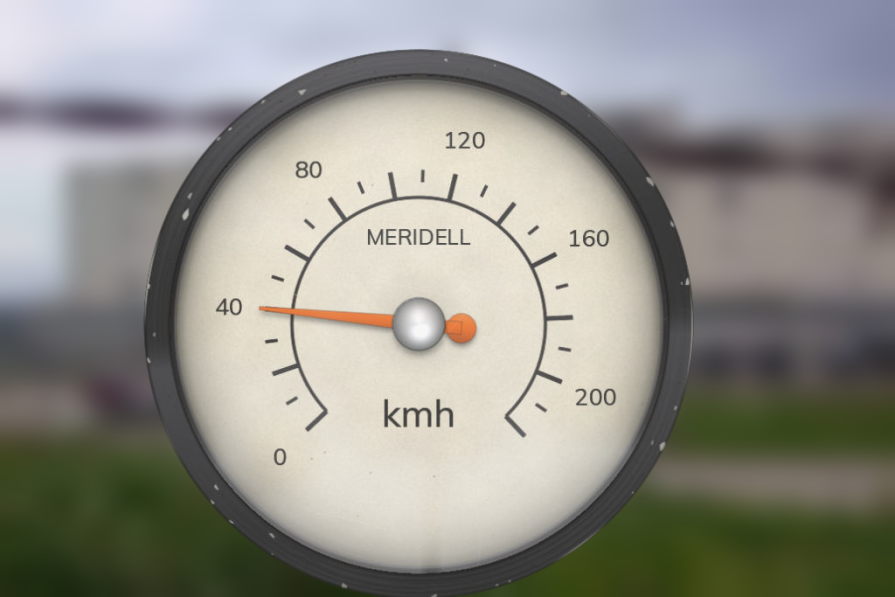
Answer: km/h 40
